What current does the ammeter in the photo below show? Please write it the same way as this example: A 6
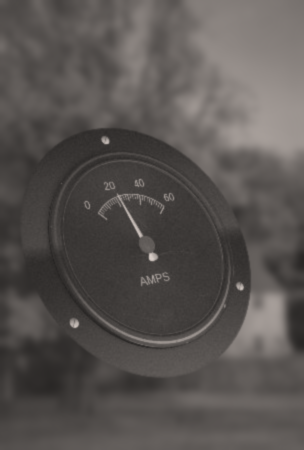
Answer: A 20
